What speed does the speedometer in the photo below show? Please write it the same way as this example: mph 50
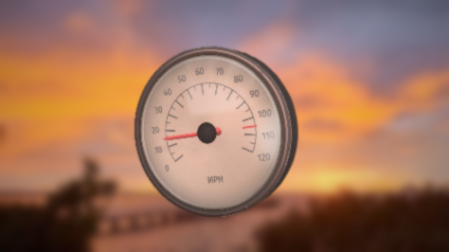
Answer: mph 15
